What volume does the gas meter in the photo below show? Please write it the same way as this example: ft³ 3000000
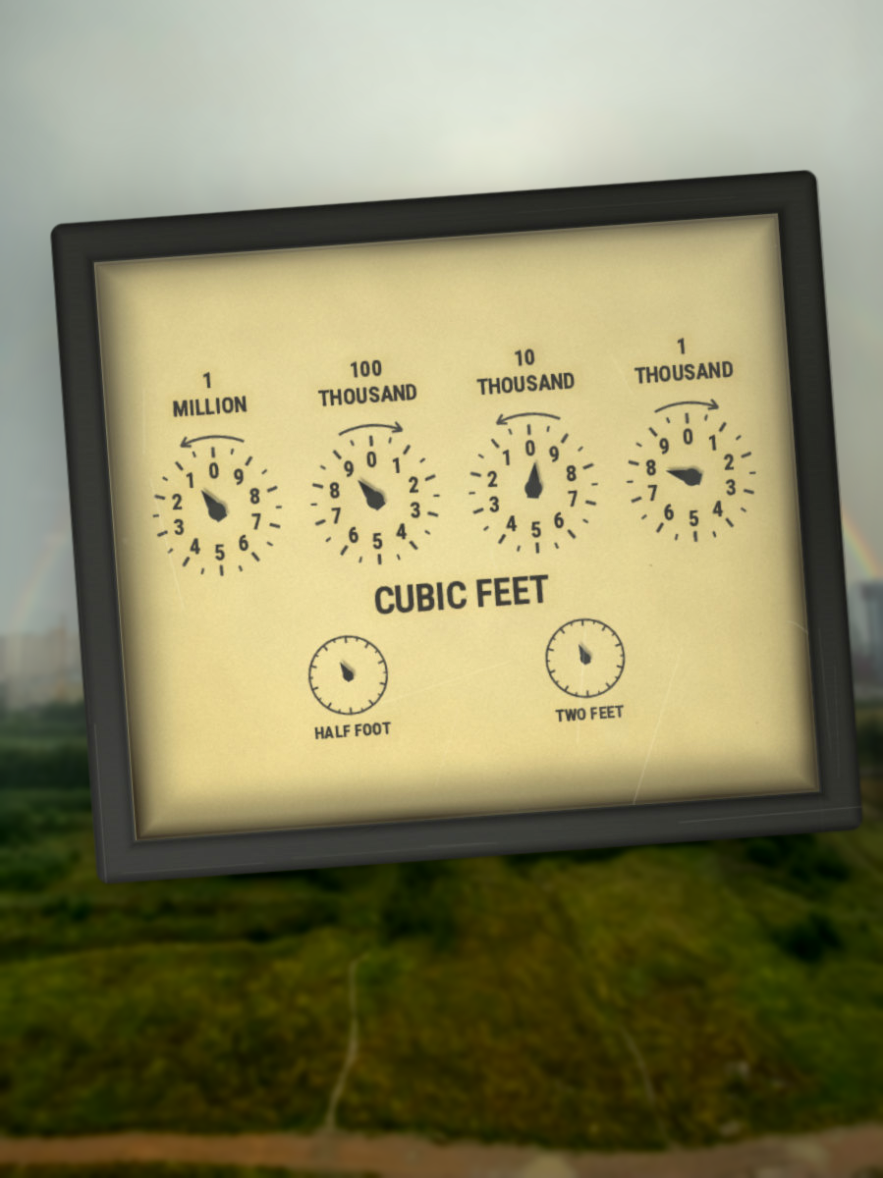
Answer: ft³ 89800
